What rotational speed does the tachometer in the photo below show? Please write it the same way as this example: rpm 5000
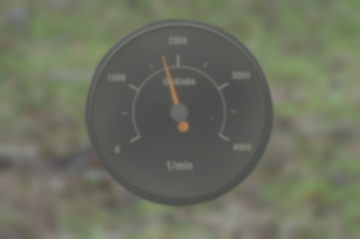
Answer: rpm 1750
